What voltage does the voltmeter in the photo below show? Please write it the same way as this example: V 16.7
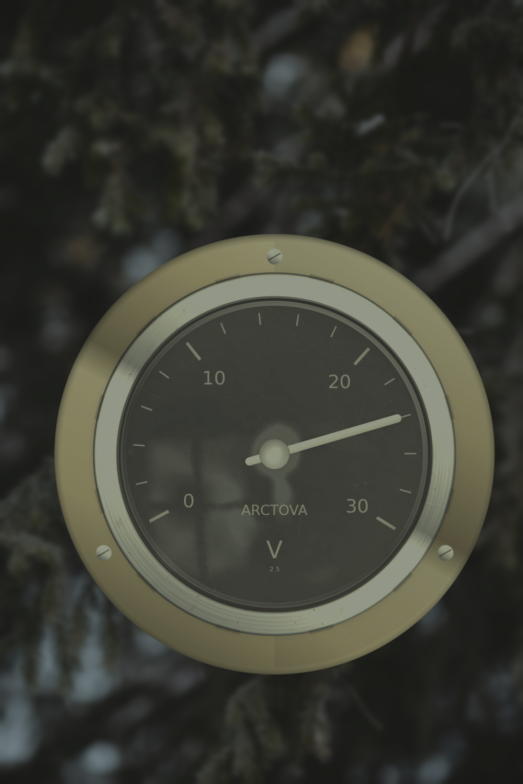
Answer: V 24
